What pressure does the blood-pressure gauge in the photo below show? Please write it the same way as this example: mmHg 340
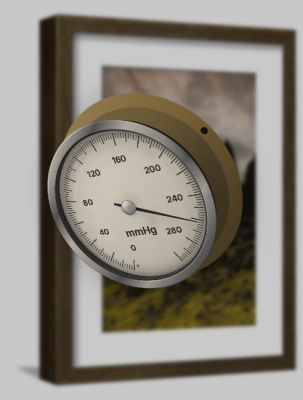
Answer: mmHg 260
